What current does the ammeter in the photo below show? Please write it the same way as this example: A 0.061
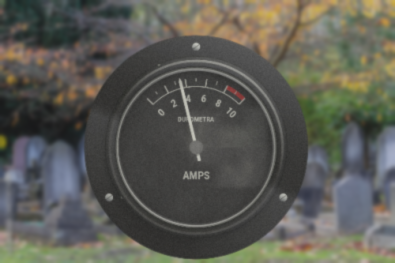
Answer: A 3.5
